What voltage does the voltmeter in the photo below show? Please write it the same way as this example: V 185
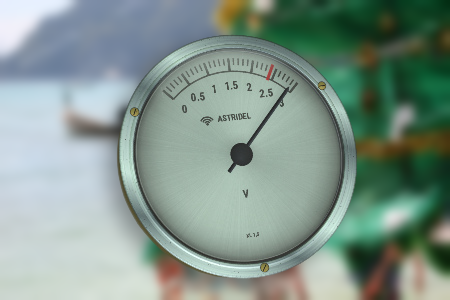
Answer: V 2.9
